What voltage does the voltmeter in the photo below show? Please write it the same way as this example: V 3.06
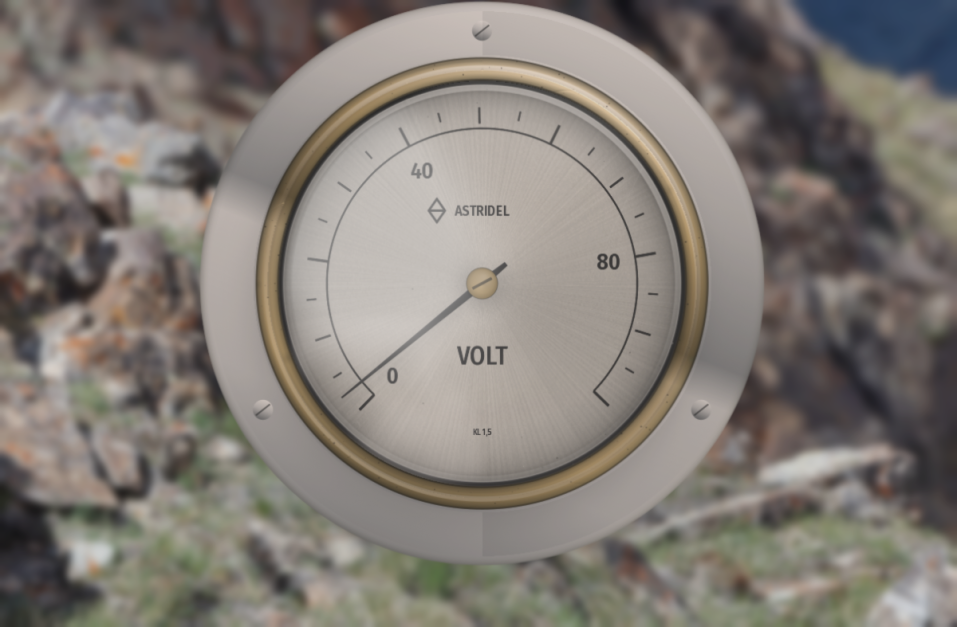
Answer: V 2.5
